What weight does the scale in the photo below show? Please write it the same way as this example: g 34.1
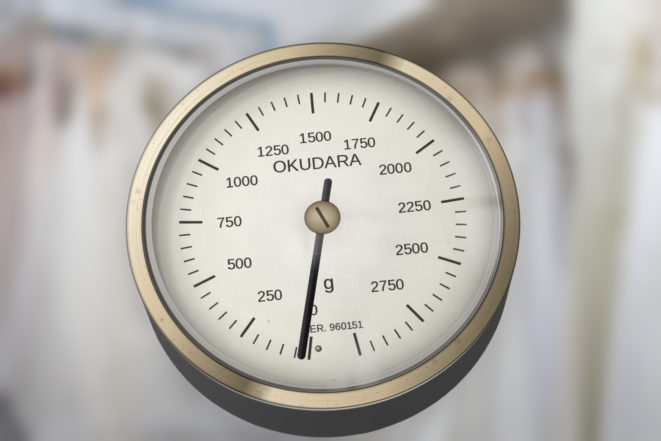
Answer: g 25
